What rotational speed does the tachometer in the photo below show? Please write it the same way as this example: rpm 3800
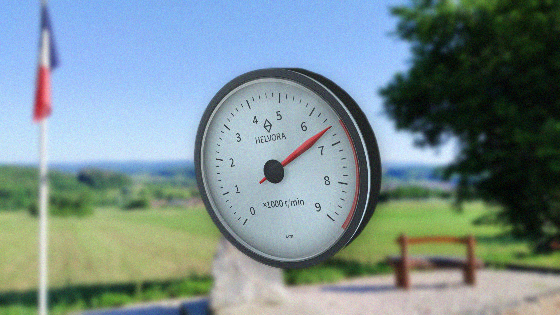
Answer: rpm 6600
